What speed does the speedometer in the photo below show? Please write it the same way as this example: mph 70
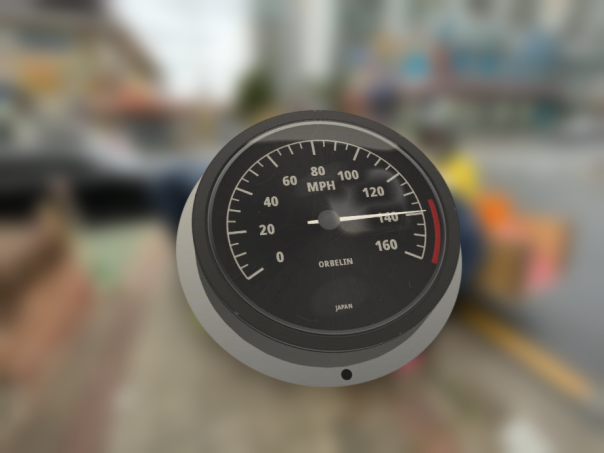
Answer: mph 140
